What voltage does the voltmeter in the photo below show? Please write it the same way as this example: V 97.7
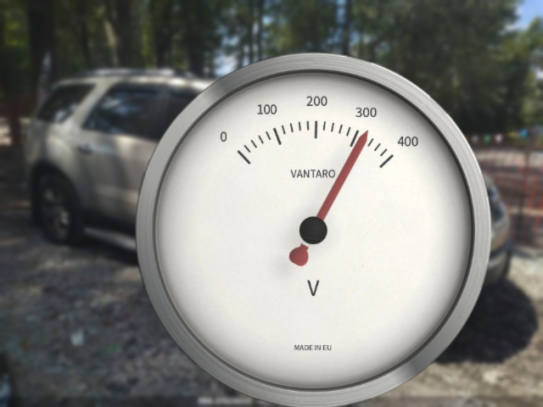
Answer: V 320
